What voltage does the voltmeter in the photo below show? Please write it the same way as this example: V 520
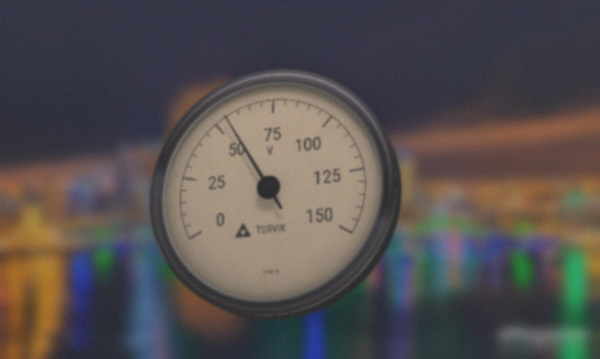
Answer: V 55
